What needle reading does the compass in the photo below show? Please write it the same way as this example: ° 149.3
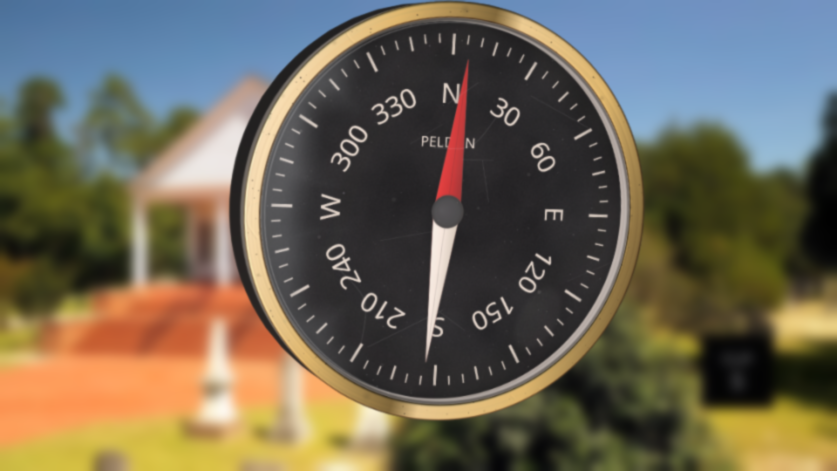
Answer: ° 5
